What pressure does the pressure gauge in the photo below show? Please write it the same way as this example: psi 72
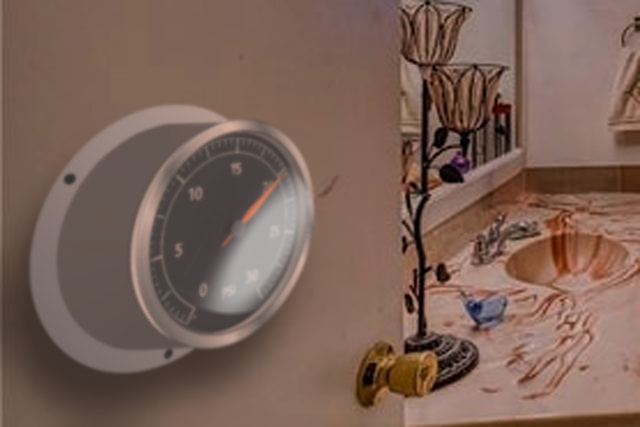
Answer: psi 20
